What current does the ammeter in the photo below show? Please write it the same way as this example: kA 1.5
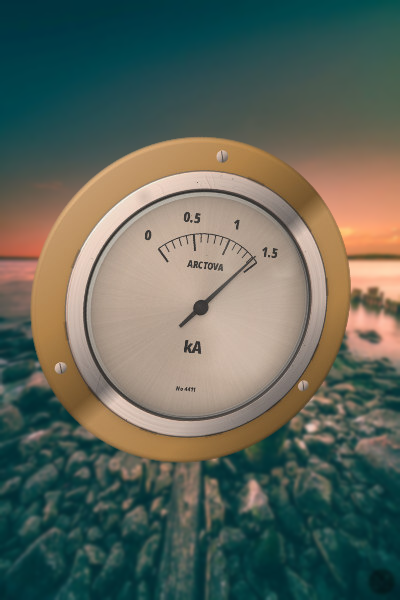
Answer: kA 1.4
